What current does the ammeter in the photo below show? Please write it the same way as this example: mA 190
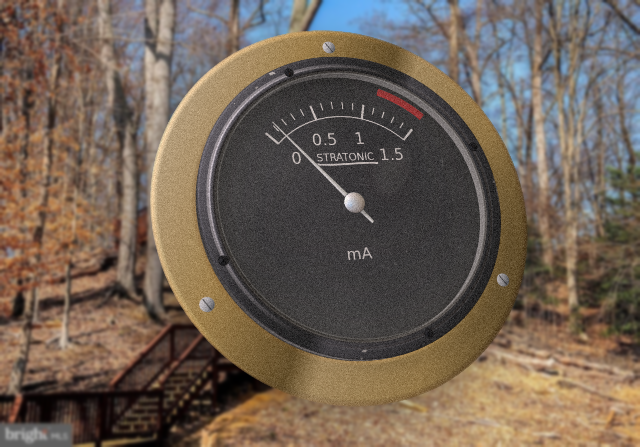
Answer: mA 0.1
